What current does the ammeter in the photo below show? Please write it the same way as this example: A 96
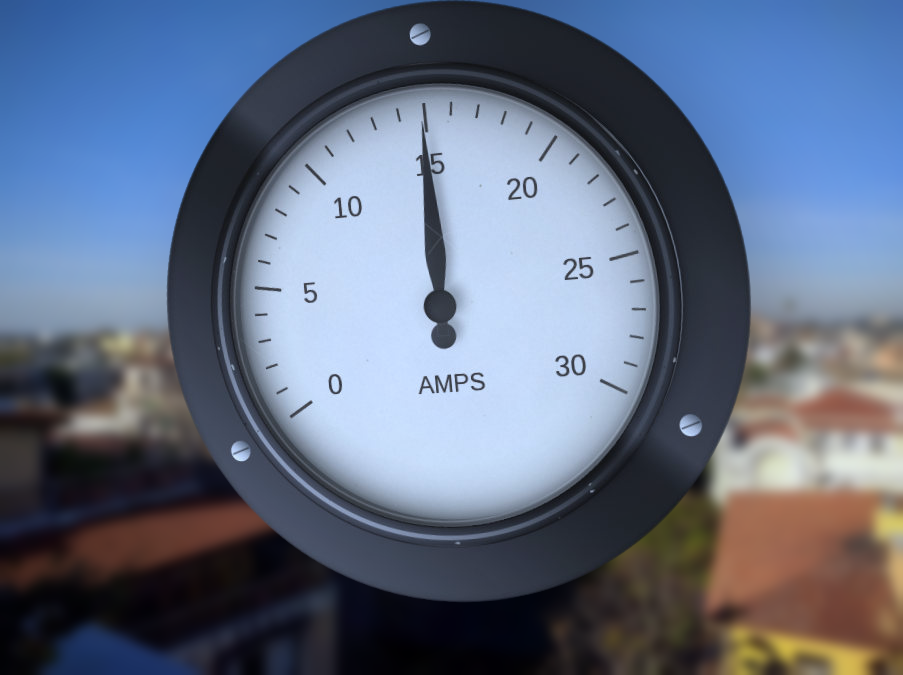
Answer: A 15
